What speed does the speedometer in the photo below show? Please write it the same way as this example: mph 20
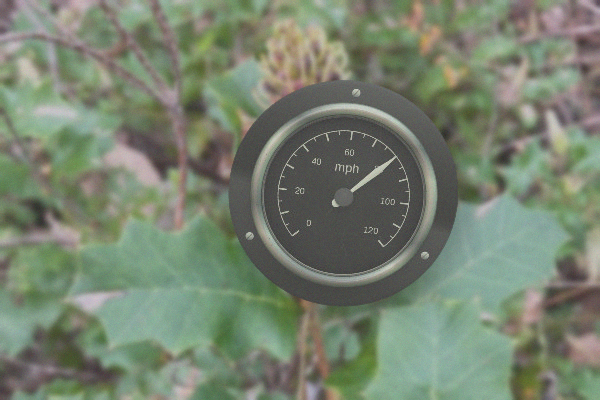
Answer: mph 80
